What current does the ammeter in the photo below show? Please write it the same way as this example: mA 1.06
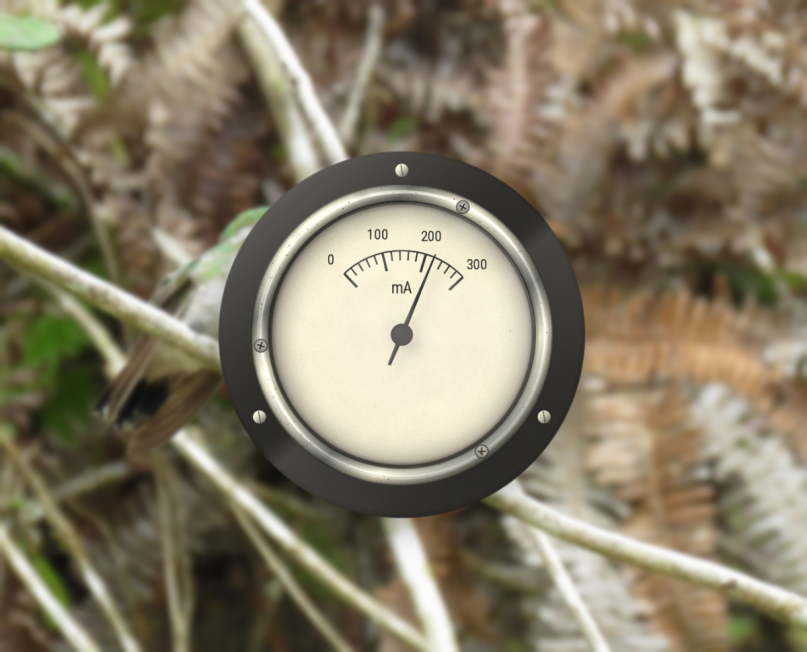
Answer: mA 220
